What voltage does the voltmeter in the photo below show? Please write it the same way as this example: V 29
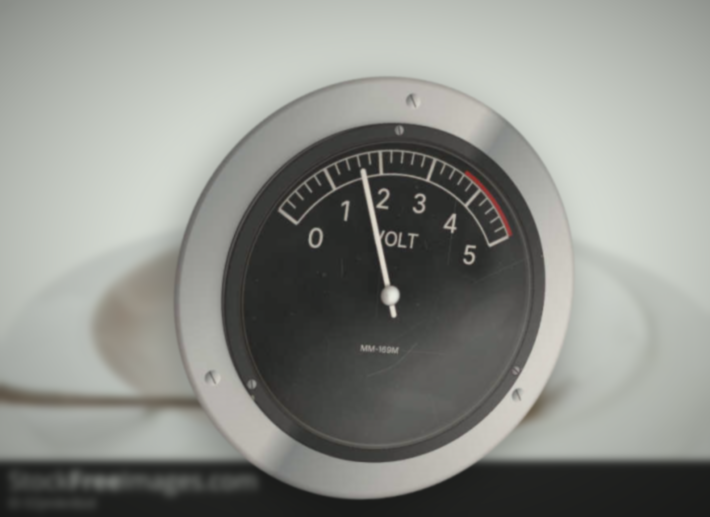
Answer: V 1.6
